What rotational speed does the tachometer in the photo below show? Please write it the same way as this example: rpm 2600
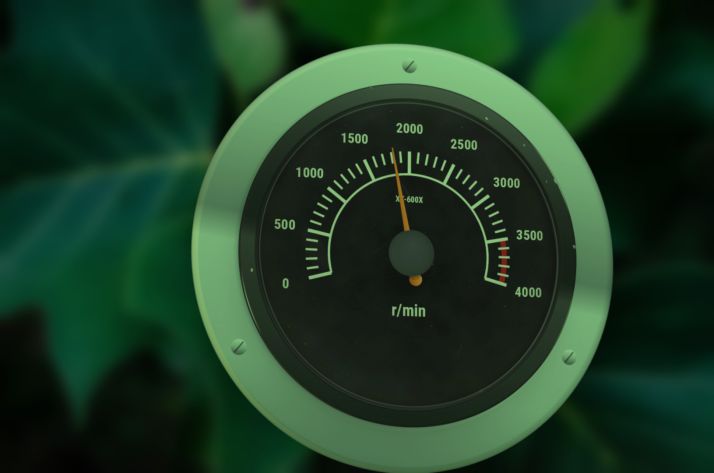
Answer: rpm 1800
